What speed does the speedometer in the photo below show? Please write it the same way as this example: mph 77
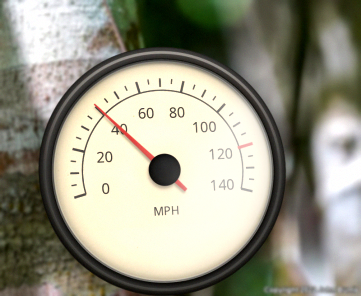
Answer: mph 40
